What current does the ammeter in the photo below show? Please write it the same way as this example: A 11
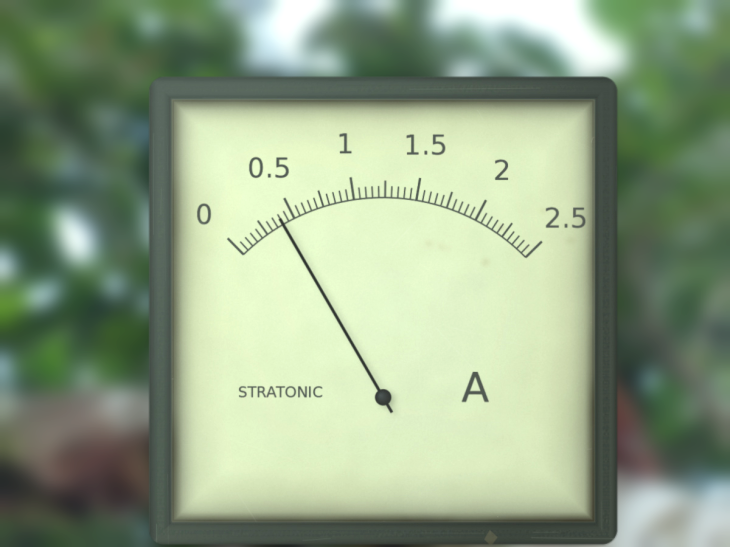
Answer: A 0.4
